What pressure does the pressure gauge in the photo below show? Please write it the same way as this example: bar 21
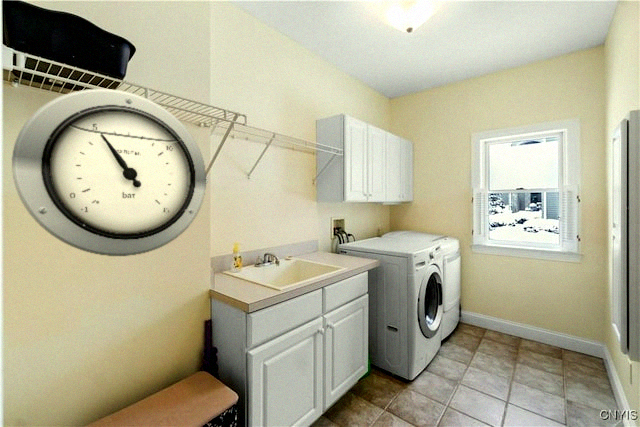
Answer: bar 5
